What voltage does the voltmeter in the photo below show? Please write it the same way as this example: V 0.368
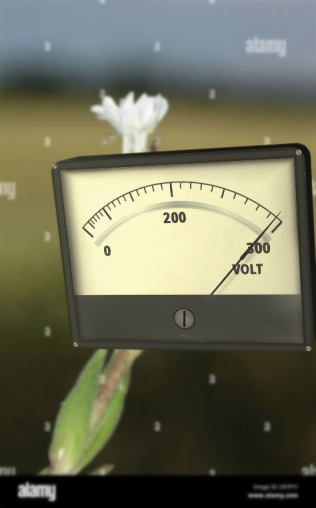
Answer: V 295
